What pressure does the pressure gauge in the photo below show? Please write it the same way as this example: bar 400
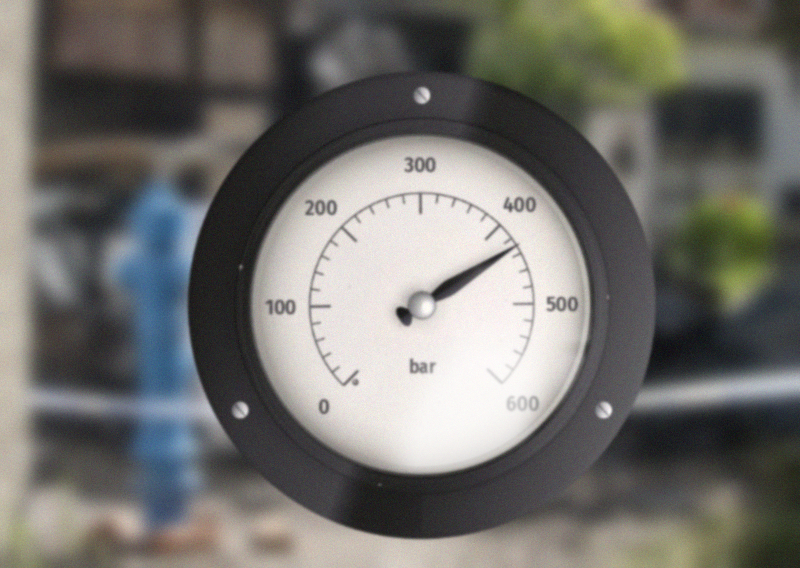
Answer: bar 430
